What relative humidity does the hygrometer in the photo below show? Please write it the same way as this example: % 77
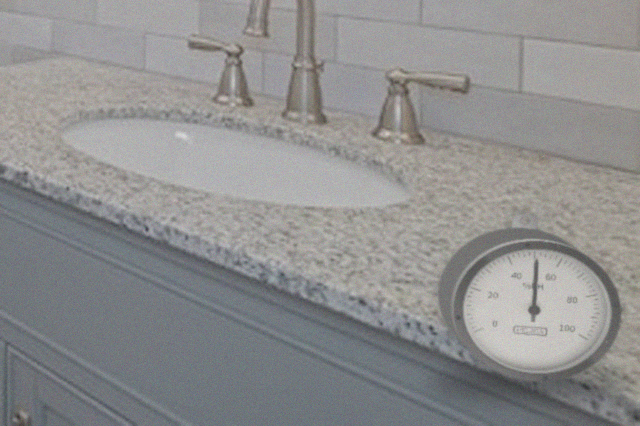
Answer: % 50
